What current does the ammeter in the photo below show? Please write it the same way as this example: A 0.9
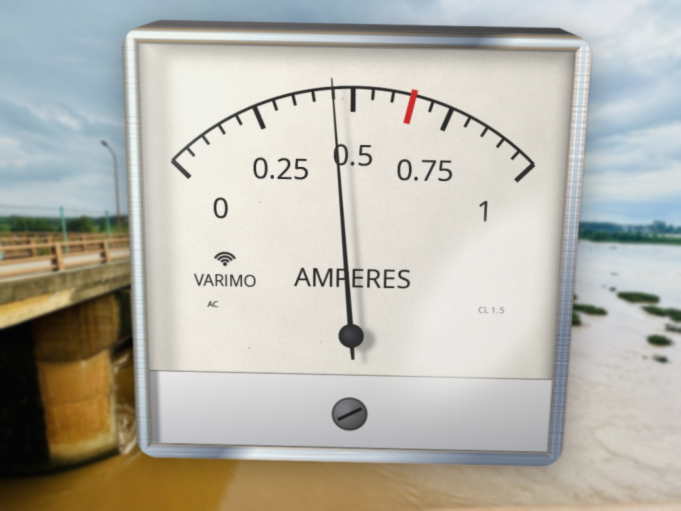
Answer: A 0.45
